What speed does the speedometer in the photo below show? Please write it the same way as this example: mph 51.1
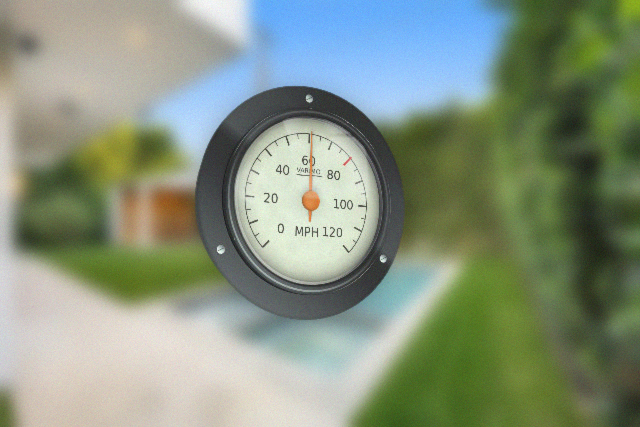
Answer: mph 60
